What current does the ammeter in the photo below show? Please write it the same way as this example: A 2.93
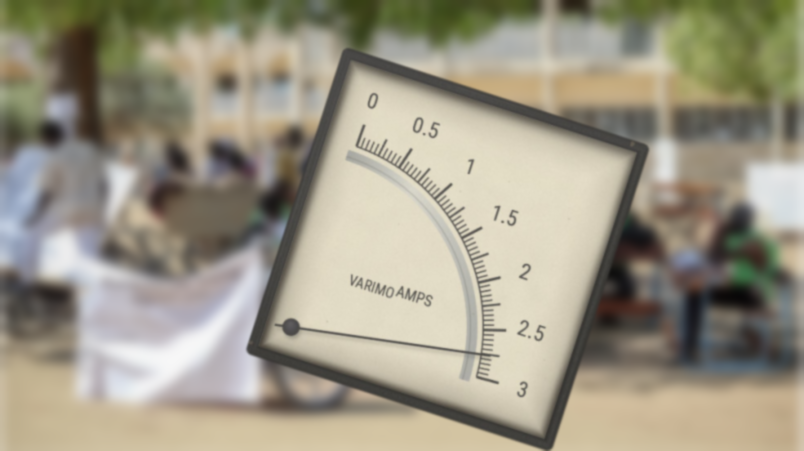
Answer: A 2.75
